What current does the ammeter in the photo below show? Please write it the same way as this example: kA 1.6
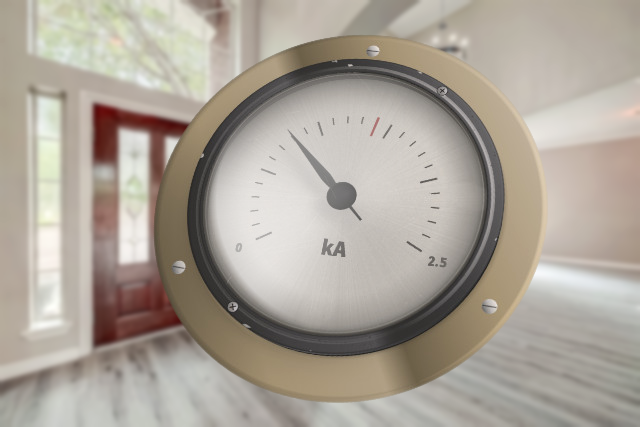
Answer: kA 0.8
